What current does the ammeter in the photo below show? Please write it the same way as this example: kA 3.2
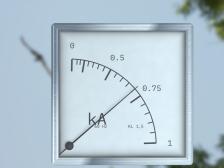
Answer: kA 0.7
